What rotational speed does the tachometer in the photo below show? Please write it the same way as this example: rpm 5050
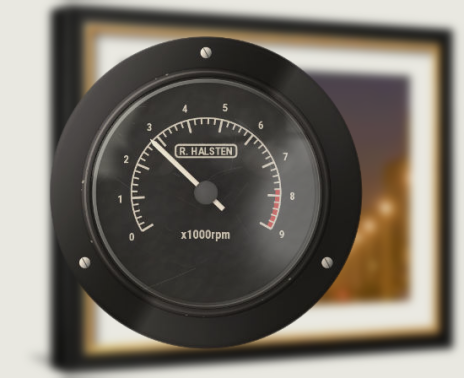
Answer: rpm 2800
